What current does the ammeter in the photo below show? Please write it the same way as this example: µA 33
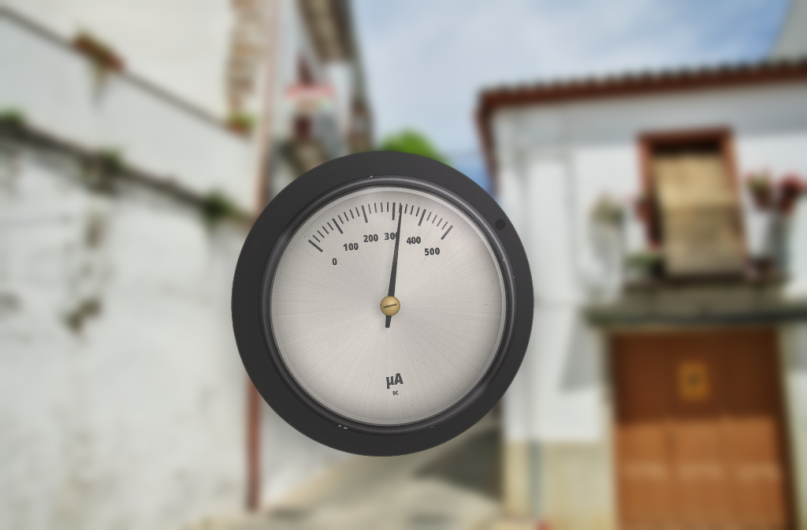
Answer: µA 320
